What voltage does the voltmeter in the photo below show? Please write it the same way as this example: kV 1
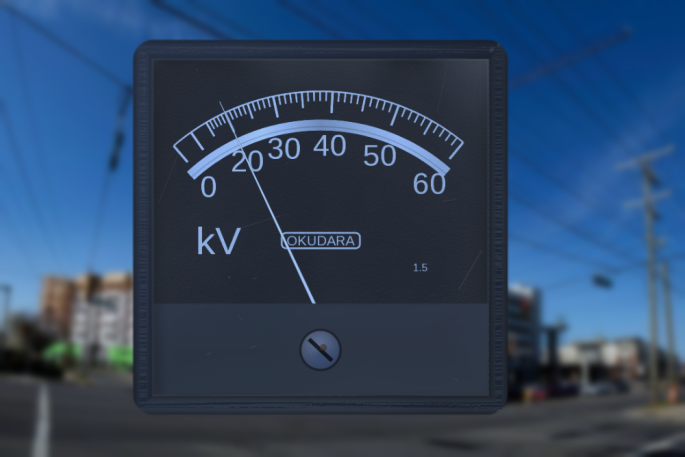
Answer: kV 20
